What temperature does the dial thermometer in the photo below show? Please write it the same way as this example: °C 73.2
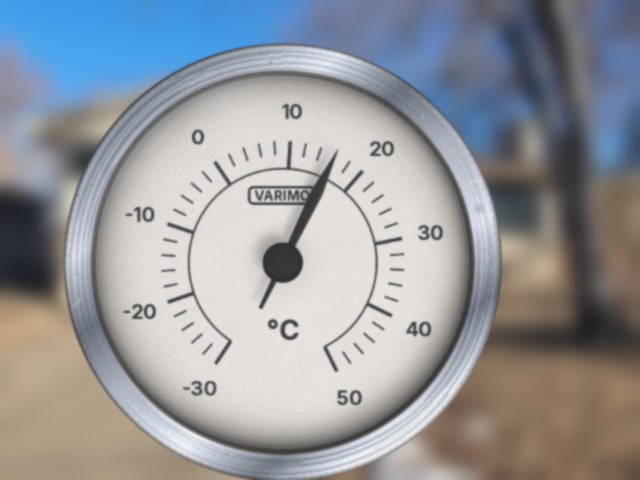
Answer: °C 16
